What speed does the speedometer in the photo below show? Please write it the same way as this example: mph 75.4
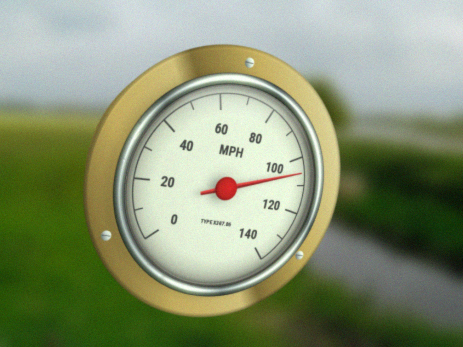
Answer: mph 105
